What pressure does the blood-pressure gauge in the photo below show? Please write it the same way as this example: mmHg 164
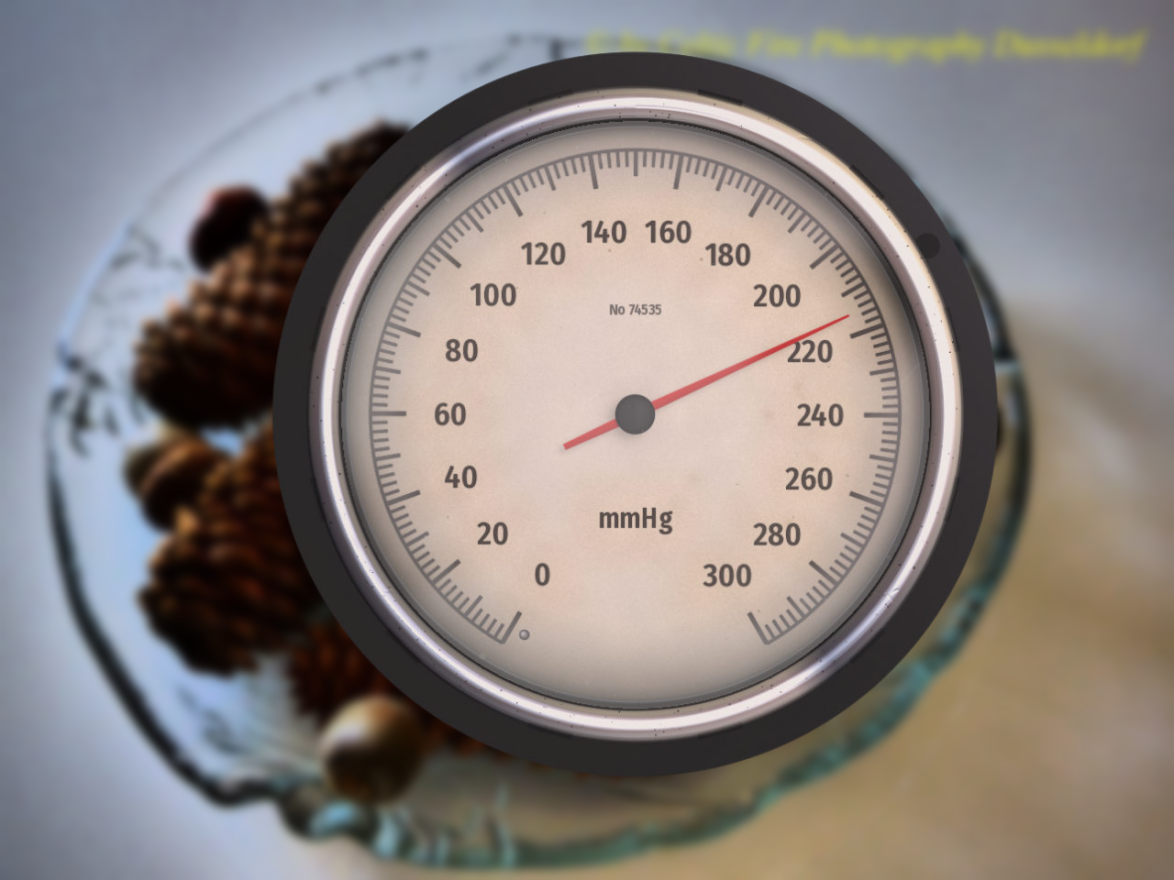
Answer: mmHg 215
